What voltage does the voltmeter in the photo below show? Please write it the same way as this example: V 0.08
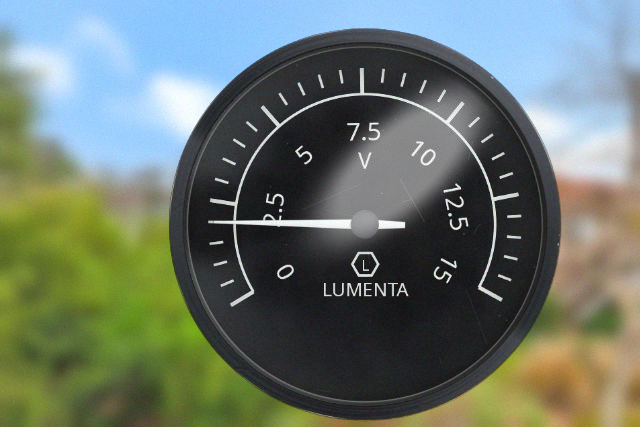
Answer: V 2
